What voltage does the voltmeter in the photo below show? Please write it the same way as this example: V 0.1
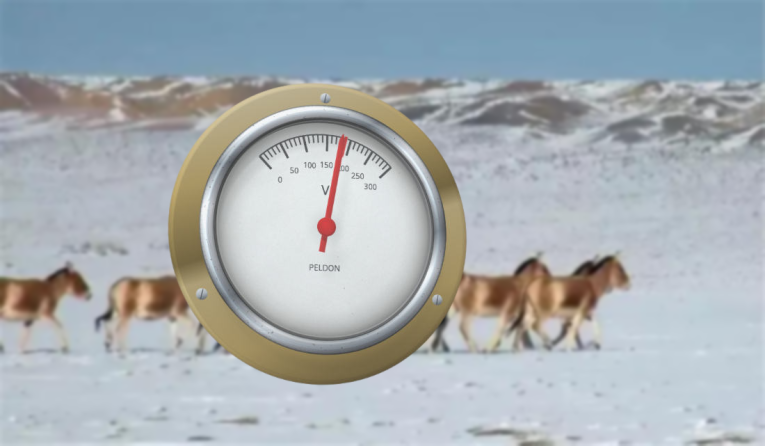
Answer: V 180
